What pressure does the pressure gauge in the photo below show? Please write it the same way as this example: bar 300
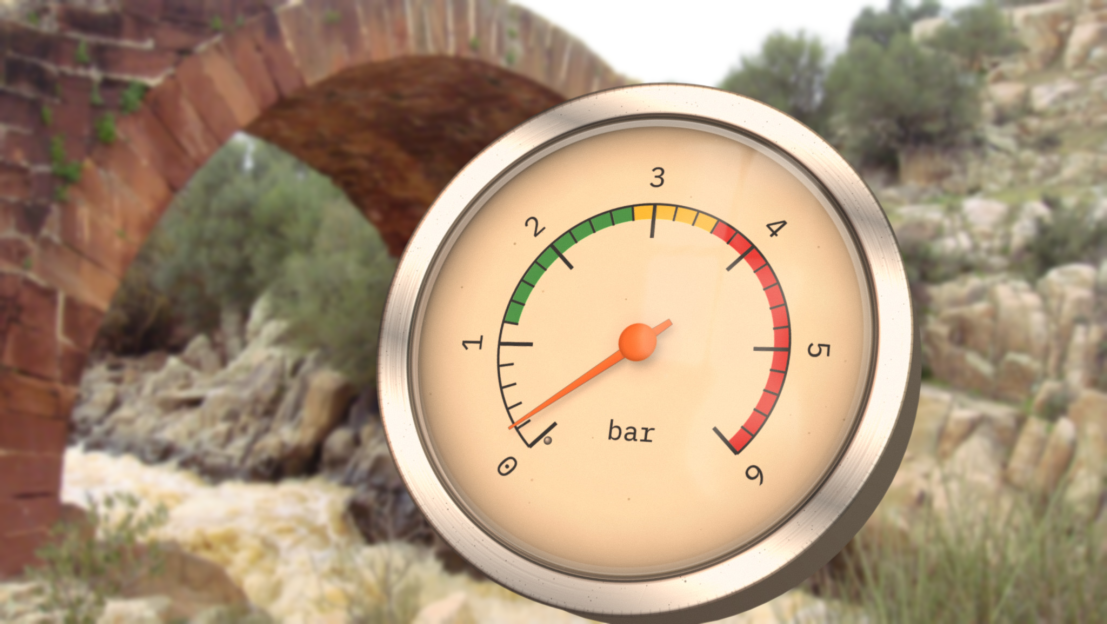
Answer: bar 0.2
